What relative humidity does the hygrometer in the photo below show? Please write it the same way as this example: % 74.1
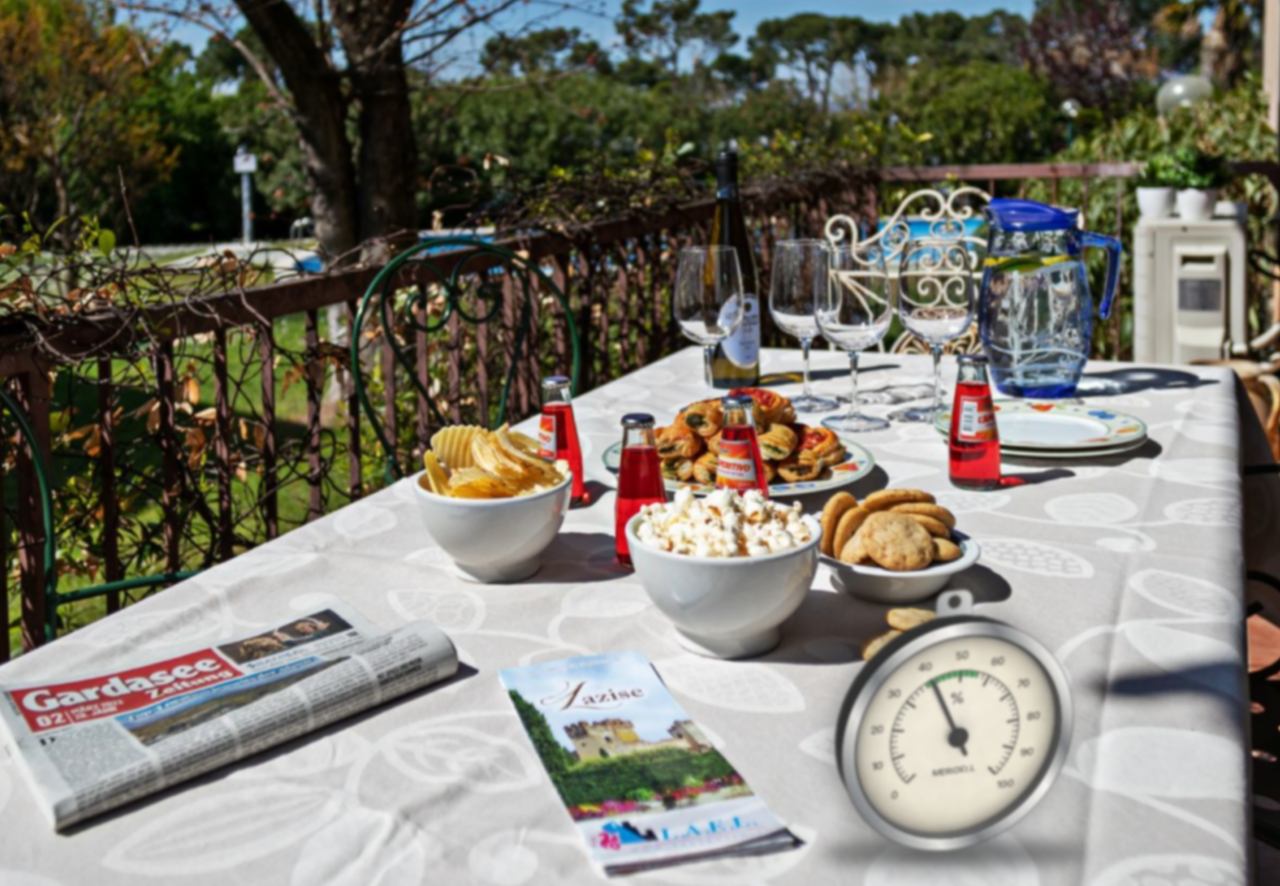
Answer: % 40
